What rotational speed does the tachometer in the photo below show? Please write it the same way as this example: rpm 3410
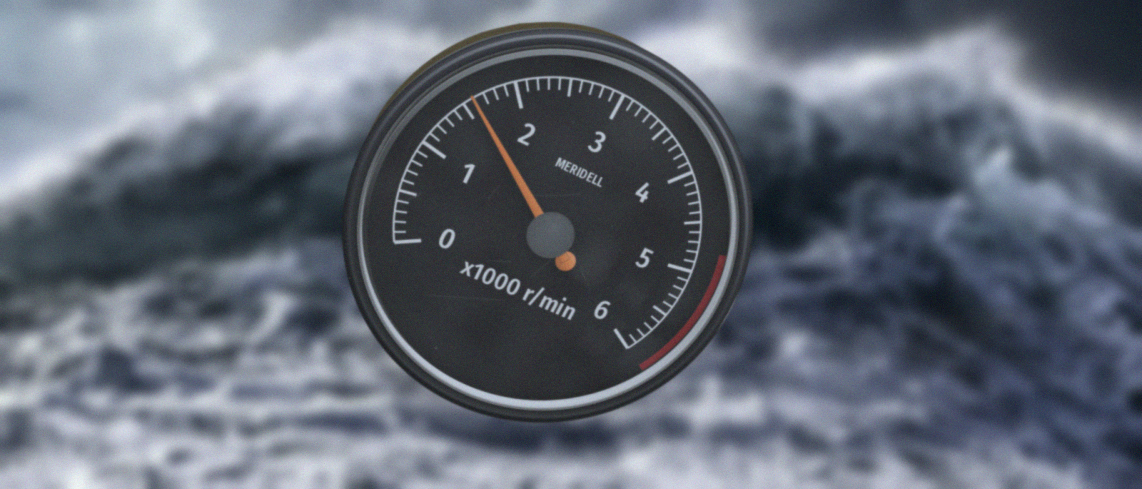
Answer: rpm 1600
